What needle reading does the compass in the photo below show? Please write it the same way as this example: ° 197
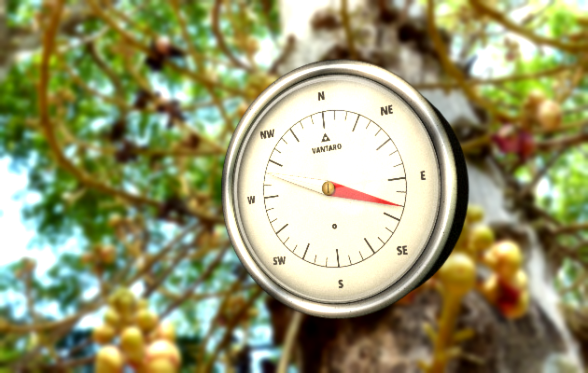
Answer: ° 110
